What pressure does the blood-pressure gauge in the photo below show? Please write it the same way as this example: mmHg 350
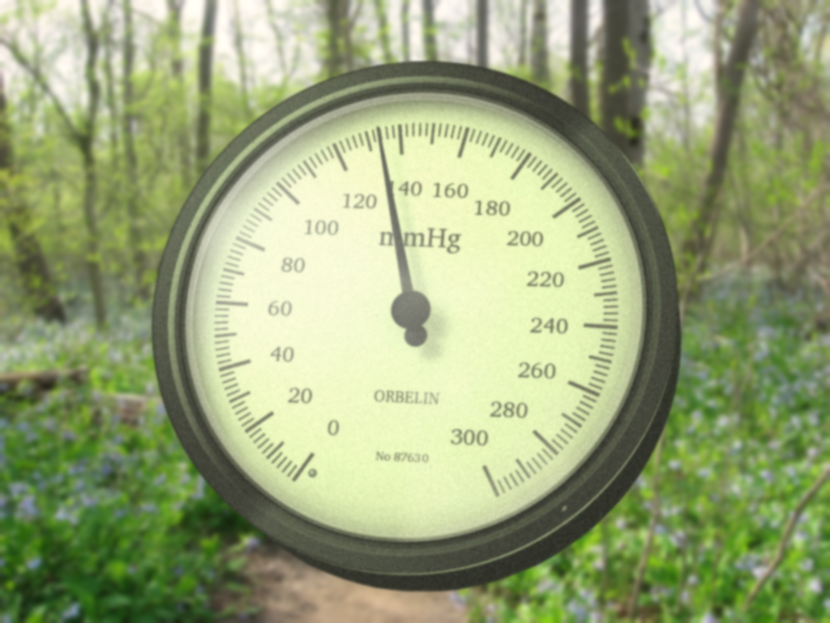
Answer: mmHg 134
